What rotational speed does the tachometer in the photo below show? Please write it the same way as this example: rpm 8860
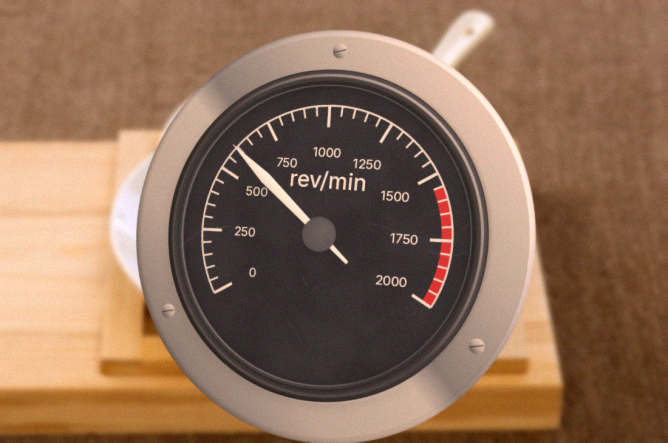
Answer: rpm 600
